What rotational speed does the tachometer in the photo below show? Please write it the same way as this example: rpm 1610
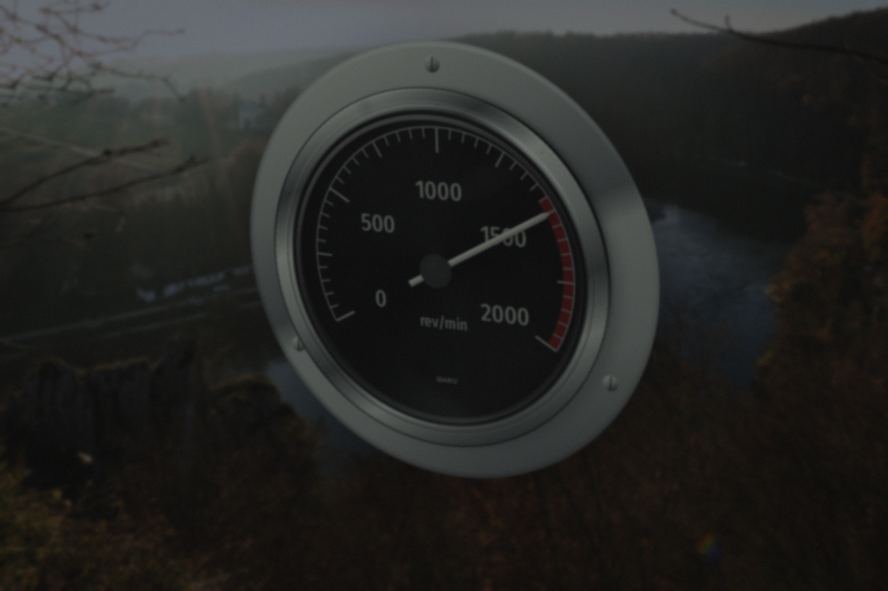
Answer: rpm 1500
